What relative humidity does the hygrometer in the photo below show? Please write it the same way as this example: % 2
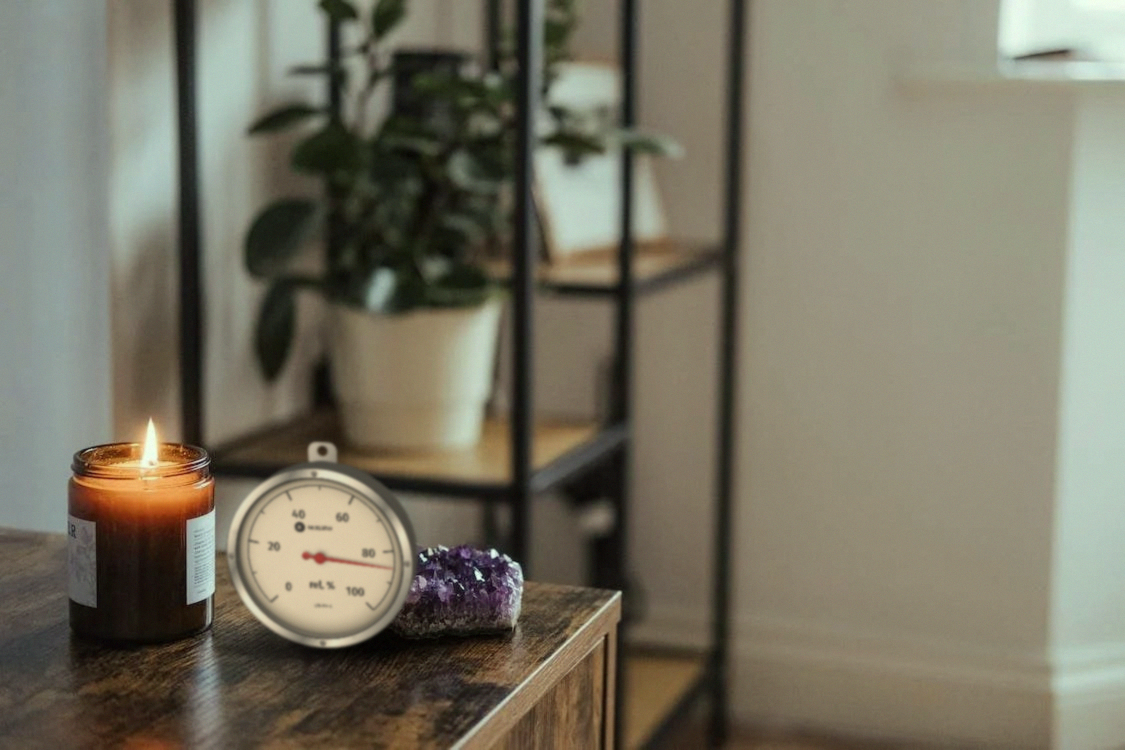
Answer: % 85
